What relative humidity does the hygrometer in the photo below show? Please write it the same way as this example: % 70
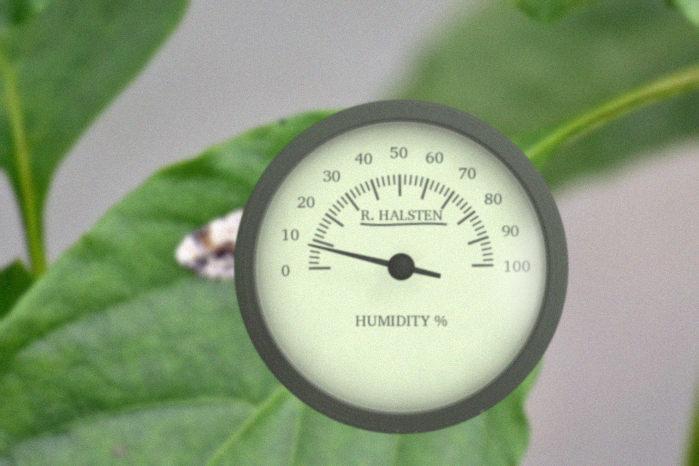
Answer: % 8
